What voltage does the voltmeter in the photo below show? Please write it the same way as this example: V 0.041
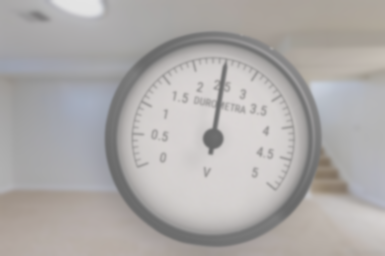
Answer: V 2.5
